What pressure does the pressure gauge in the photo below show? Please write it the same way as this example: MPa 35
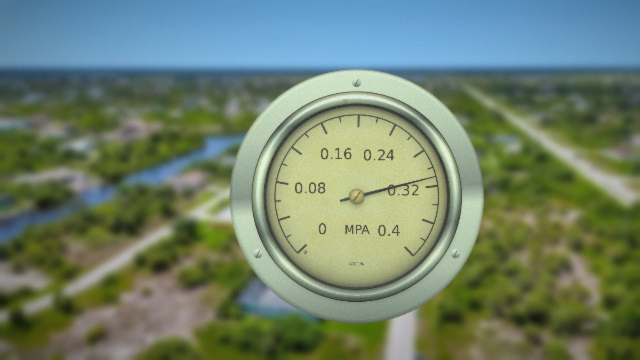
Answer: MPa 0.31
